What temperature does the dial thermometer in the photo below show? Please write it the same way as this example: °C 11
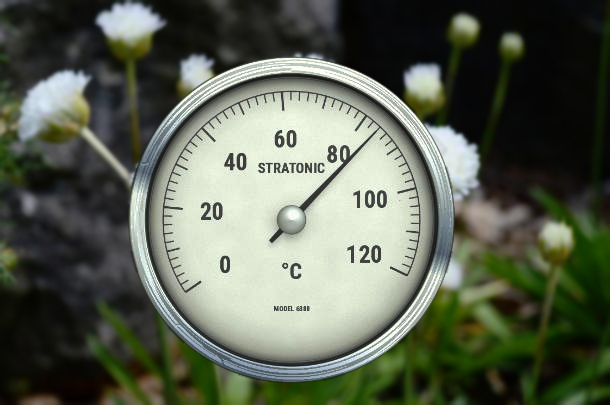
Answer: °C 84
